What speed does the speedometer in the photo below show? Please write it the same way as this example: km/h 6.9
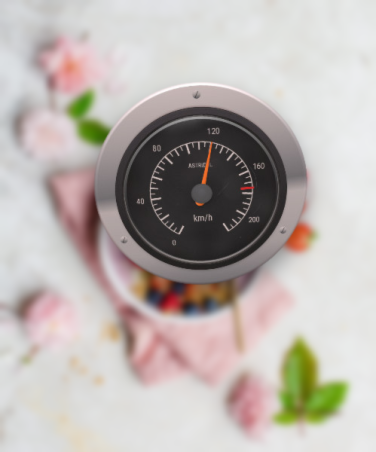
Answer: km/h 120
